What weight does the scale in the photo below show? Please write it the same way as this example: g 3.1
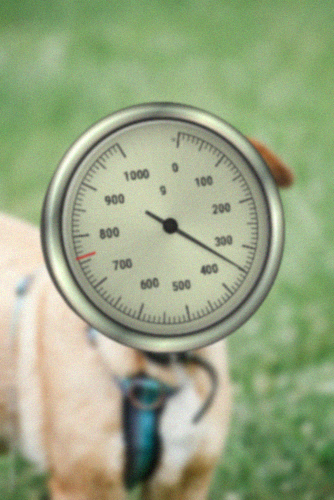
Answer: g 350
